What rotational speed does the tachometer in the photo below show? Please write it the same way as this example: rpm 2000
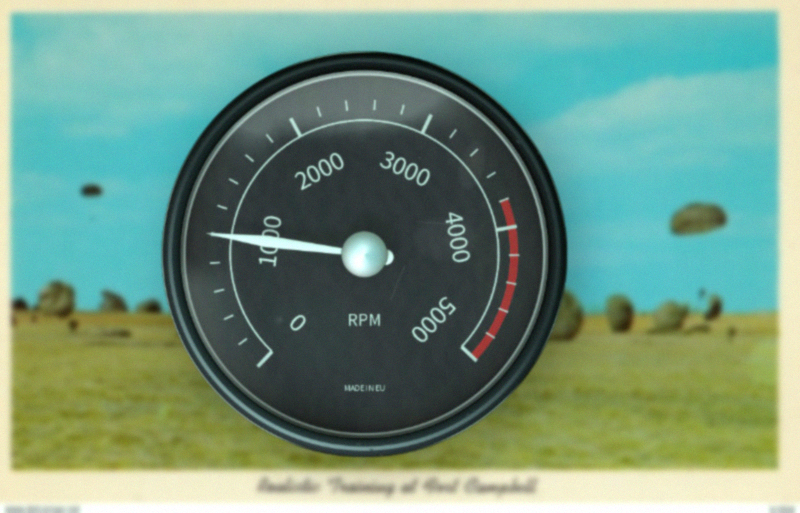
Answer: rpm 1000
